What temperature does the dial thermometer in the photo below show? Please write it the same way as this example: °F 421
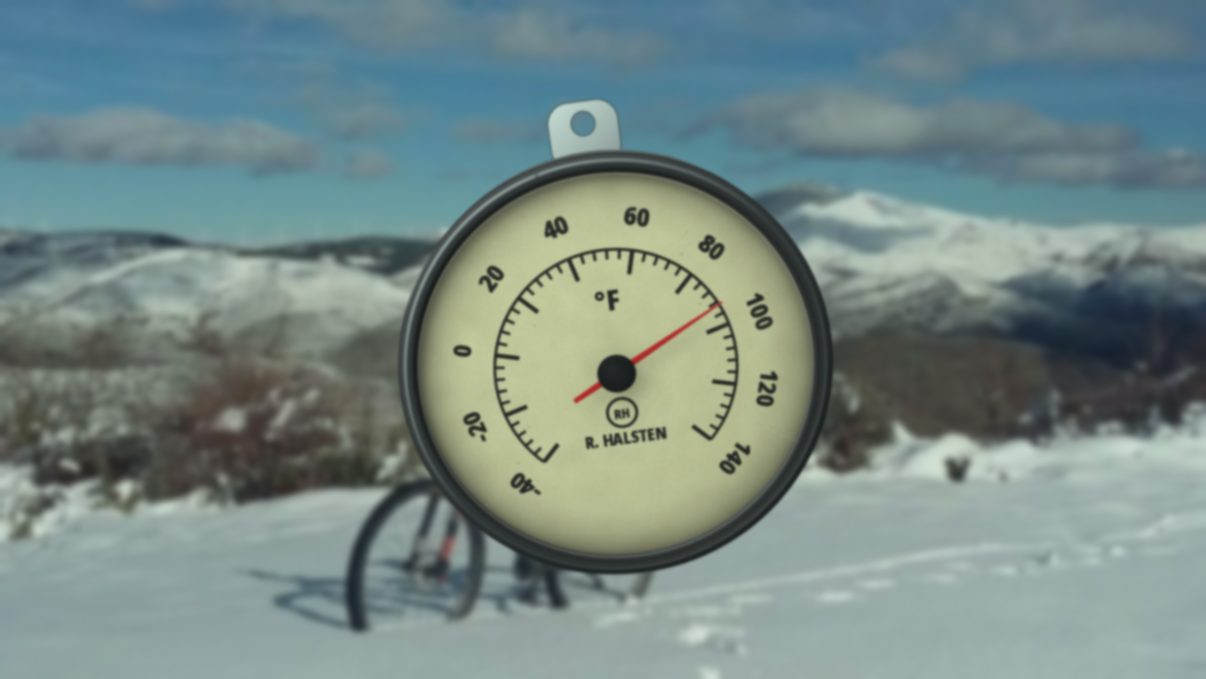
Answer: °F 92
